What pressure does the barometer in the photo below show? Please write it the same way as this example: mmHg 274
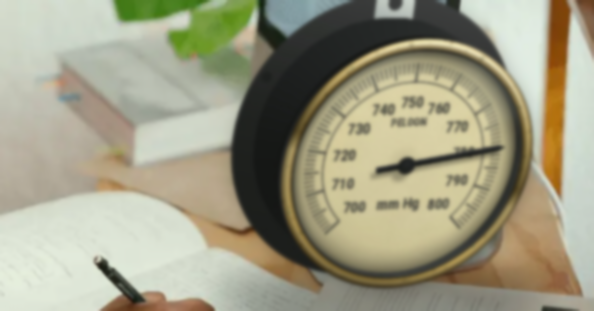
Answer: mmHg 780
